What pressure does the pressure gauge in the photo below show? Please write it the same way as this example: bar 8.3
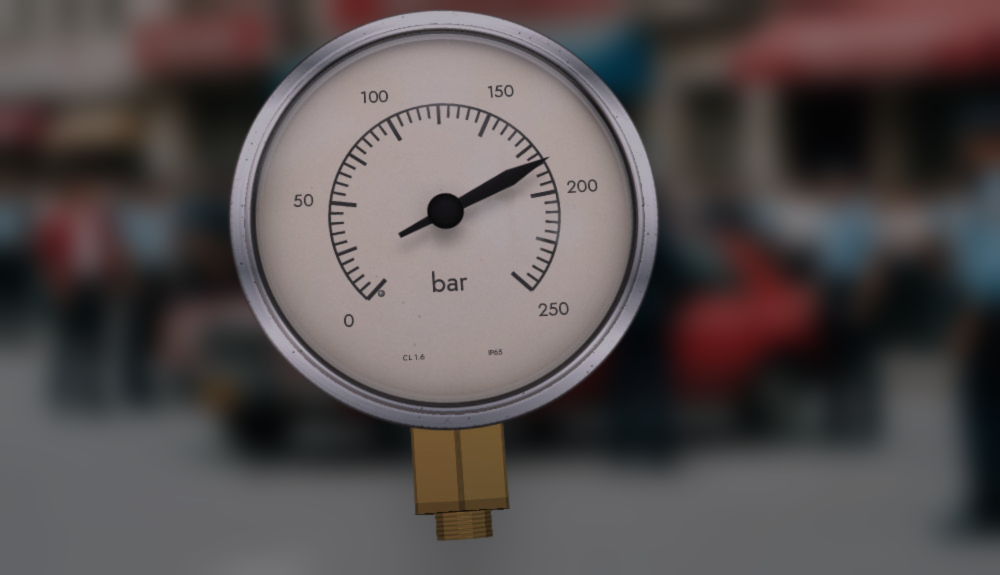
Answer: bar 185
